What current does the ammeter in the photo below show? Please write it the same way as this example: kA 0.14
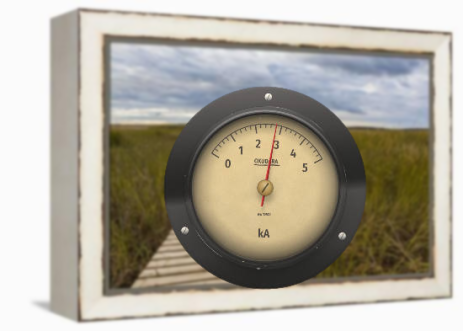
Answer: kA 2.8
